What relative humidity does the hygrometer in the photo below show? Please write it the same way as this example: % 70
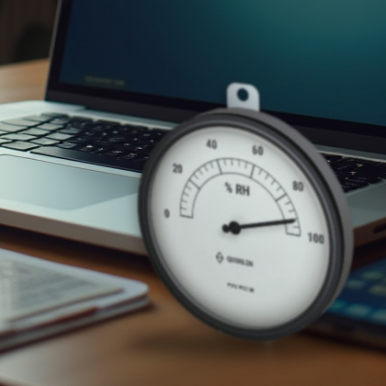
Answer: % 92
